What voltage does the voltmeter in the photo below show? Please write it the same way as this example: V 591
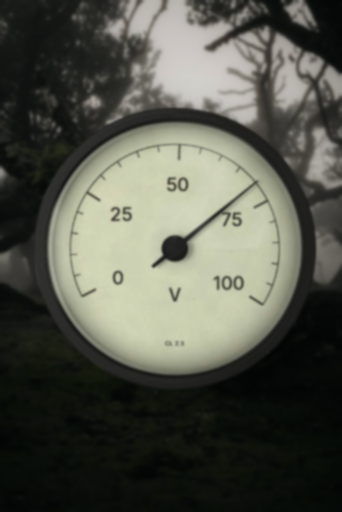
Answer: V 70
